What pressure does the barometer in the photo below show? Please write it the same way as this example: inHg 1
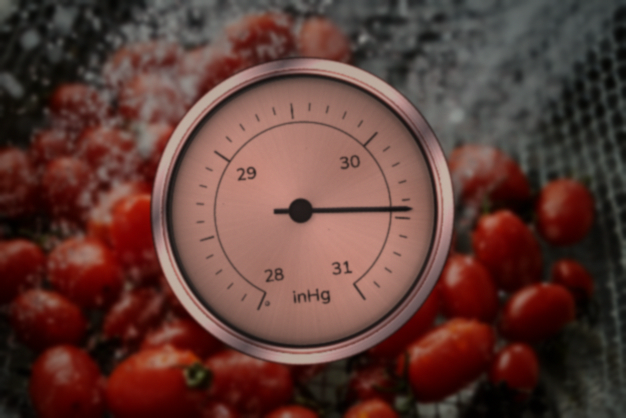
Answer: inHg 30.45
